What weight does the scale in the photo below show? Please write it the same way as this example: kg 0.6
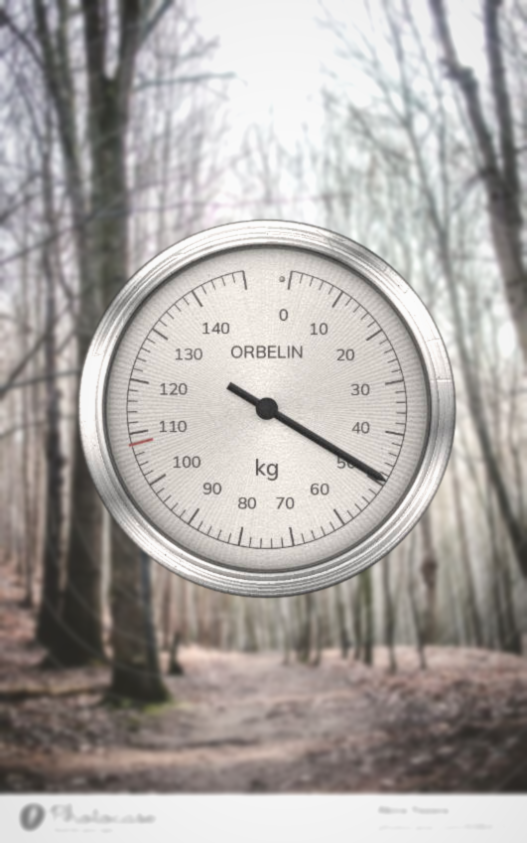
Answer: kg 49
